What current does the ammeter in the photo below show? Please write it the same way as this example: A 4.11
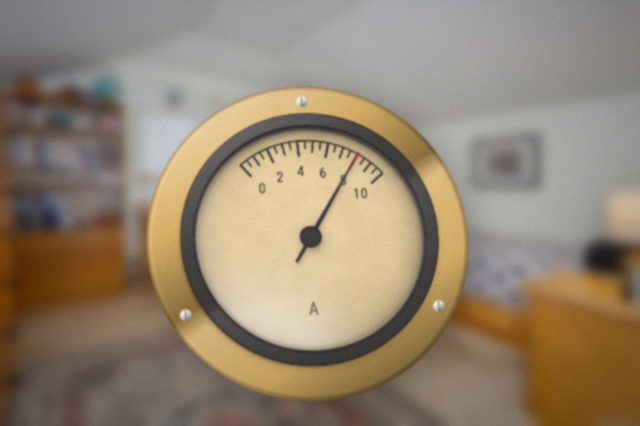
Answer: A 8
